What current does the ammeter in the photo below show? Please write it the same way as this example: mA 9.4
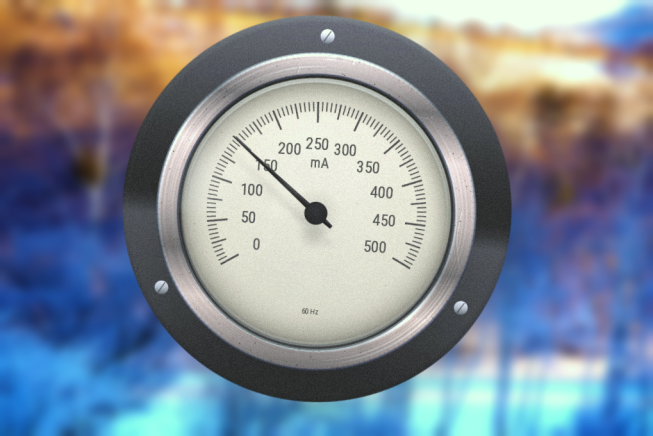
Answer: mA 150
